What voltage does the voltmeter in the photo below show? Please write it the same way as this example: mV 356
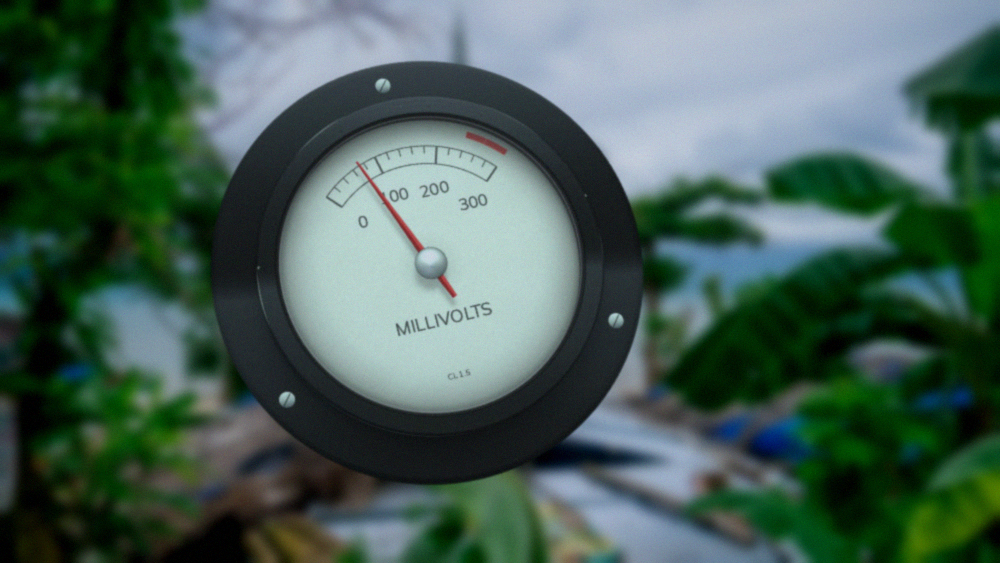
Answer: mV 70
